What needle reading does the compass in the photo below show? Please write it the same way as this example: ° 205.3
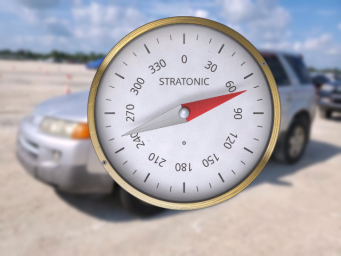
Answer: ° 70
